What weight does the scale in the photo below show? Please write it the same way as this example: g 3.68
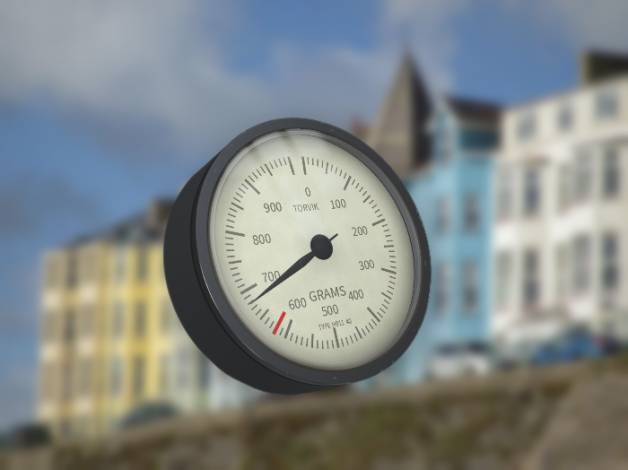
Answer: g 680
